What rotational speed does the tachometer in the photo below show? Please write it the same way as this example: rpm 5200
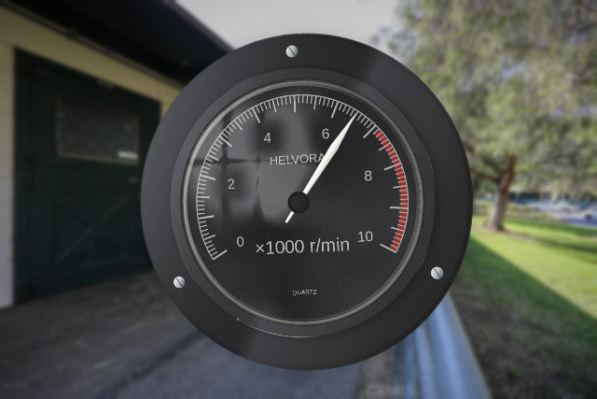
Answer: rpm 6500
